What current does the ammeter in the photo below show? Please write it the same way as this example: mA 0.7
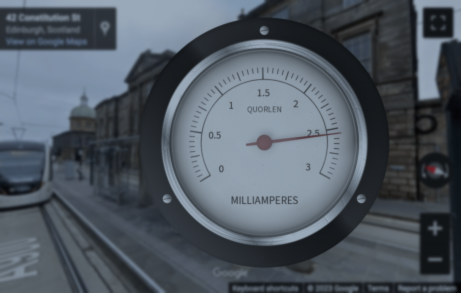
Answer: mA 2.55
